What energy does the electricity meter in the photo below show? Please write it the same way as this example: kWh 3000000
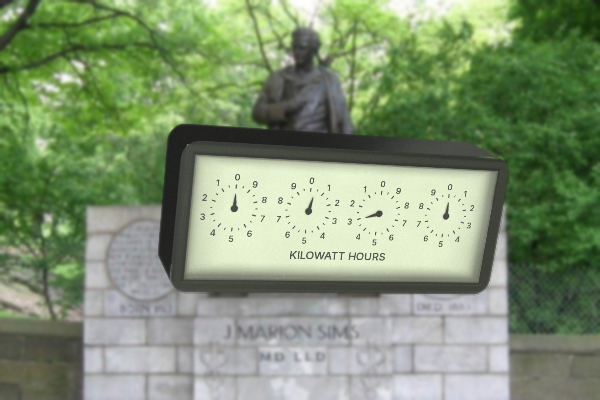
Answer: kWh 30
